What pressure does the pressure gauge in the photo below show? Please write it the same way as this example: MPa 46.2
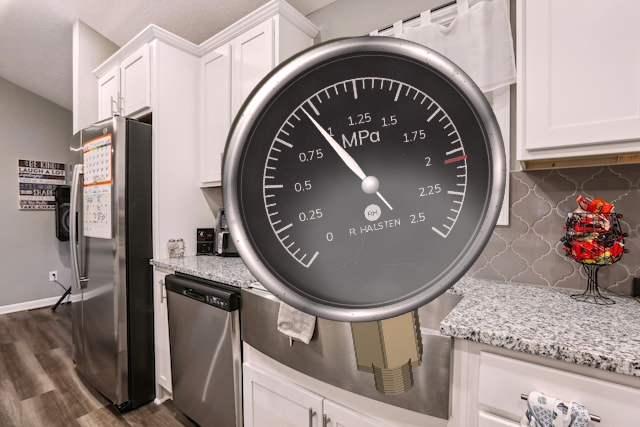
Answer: MPa 0.95
